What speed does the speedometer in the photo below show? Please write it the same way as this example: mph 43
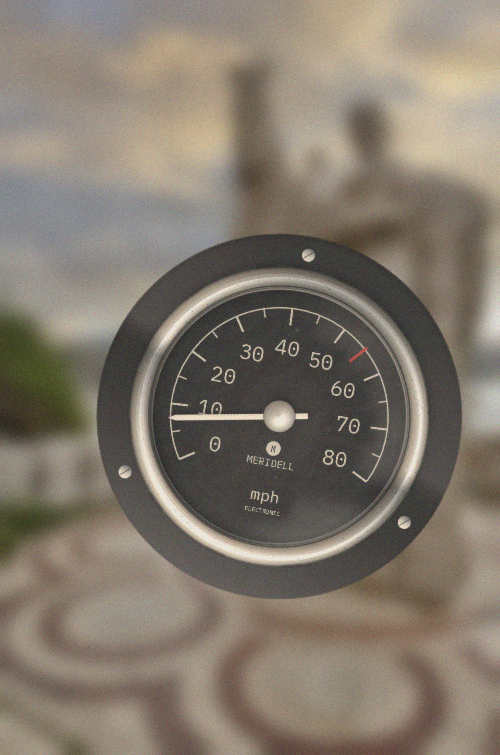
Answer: mph 7.5
